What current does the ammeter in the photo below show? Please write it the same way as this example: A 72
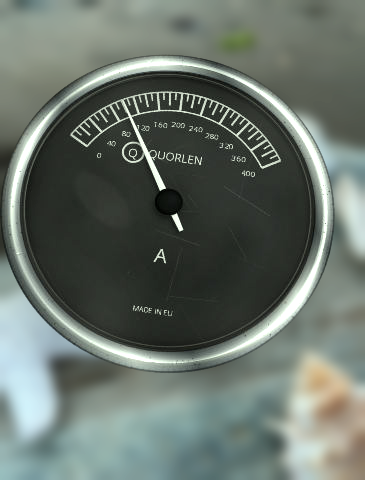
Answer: A 100
